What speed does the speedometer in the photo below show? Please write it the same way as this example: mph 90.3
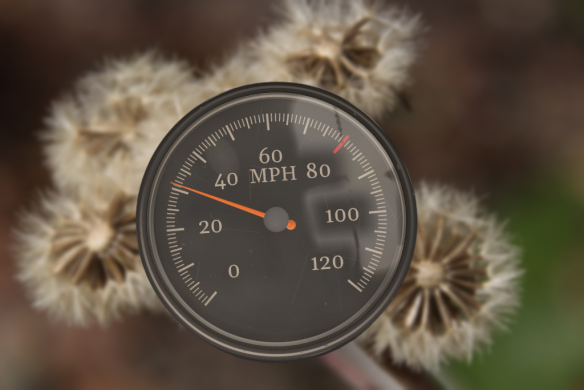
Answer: mph 31
